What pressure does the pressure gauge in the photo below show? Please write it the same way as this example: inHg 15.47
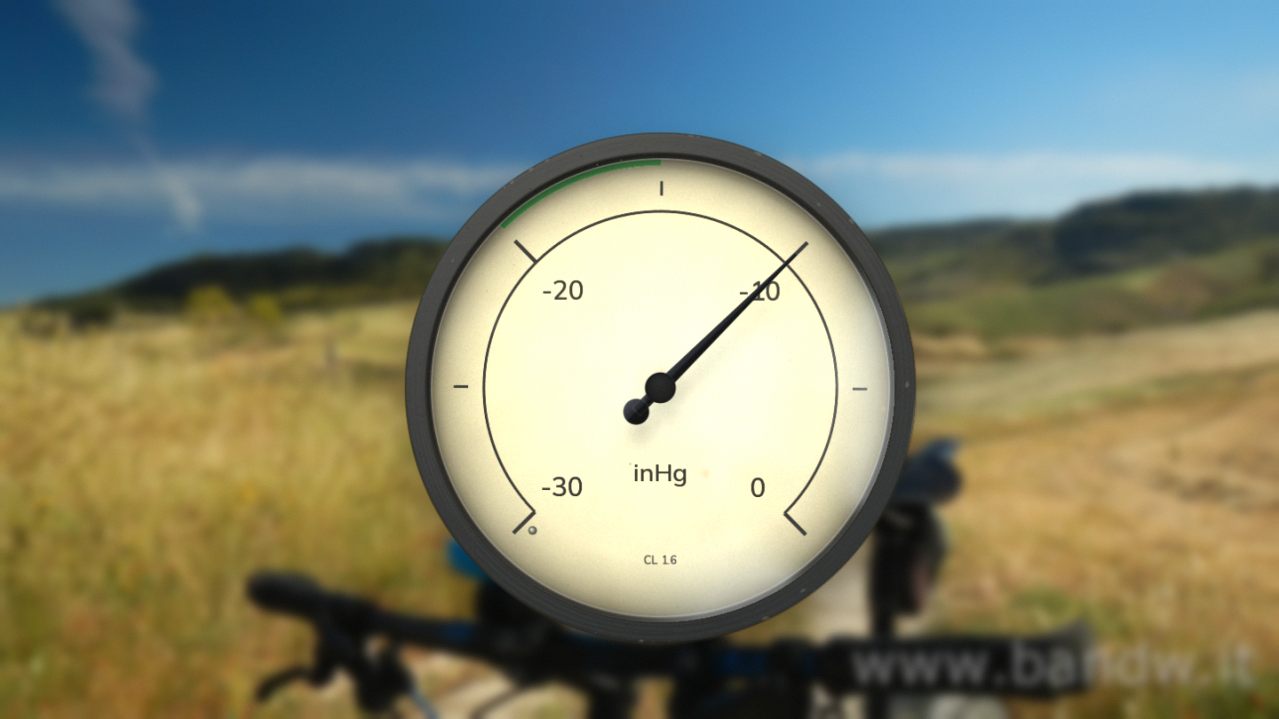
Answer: inHg -10
